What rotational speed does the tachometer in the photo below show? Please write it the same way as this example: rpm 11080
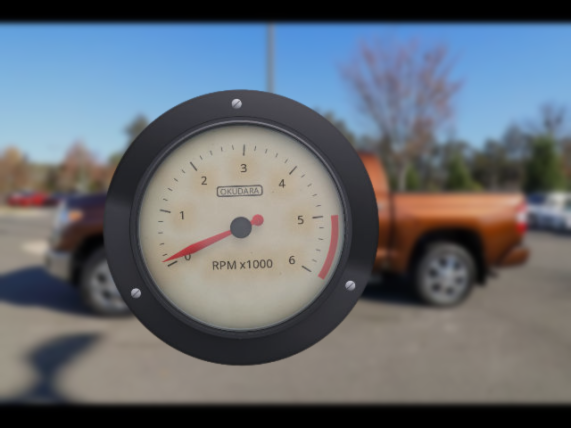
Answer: rpm 100
